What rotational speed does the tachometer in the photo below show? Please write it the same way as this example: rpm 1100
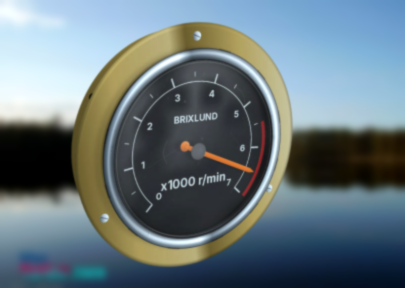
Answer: rpm 6500
